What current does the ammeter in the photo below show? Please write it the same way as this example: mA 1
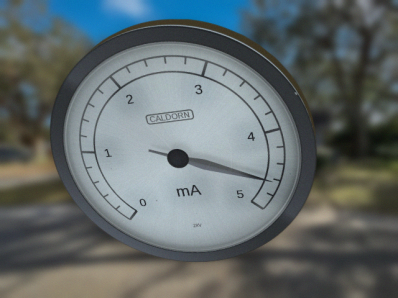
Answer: mA 4.6
